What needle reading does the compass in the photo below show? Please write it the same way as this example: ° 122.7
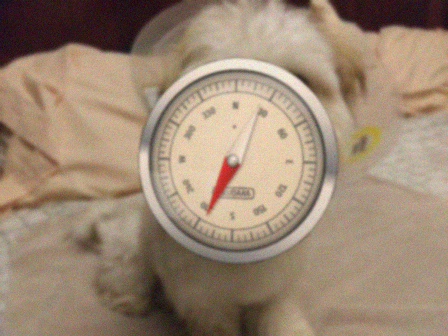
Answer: ° 205
